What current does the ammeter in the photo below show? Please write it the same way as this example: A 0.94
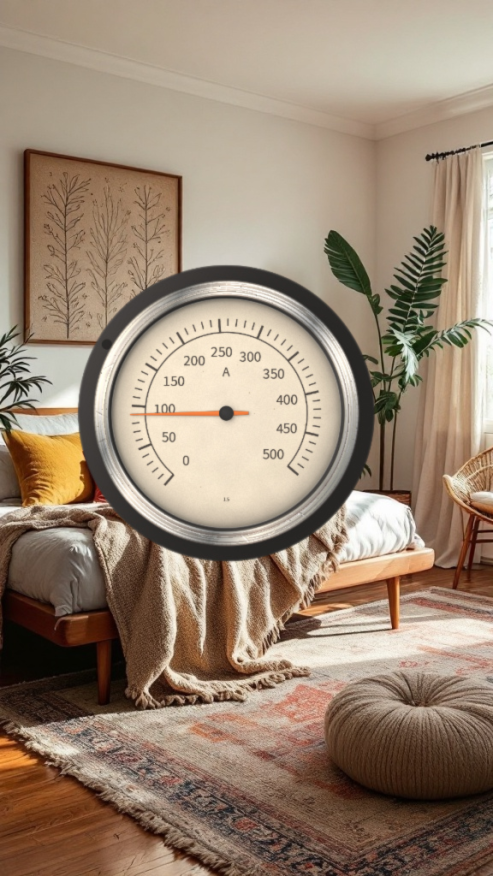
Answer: A 90
